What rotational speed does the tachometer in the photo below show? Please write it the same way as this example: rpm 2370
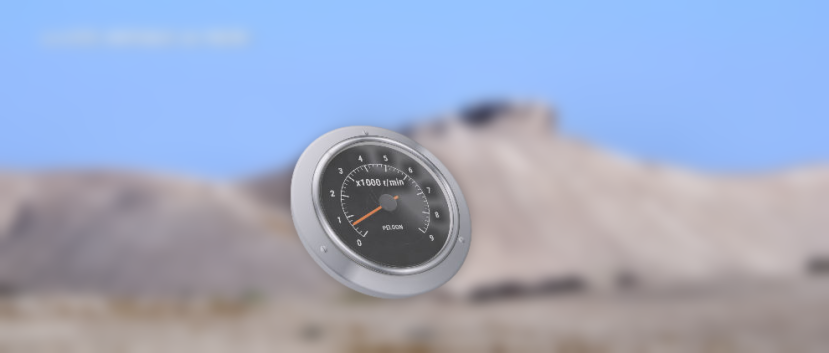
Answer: rpm 600
